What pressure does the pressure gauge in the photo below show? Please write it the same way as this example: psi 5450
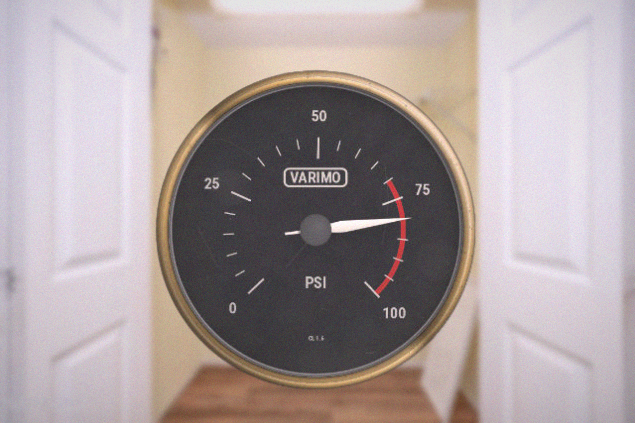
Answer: psi 80
